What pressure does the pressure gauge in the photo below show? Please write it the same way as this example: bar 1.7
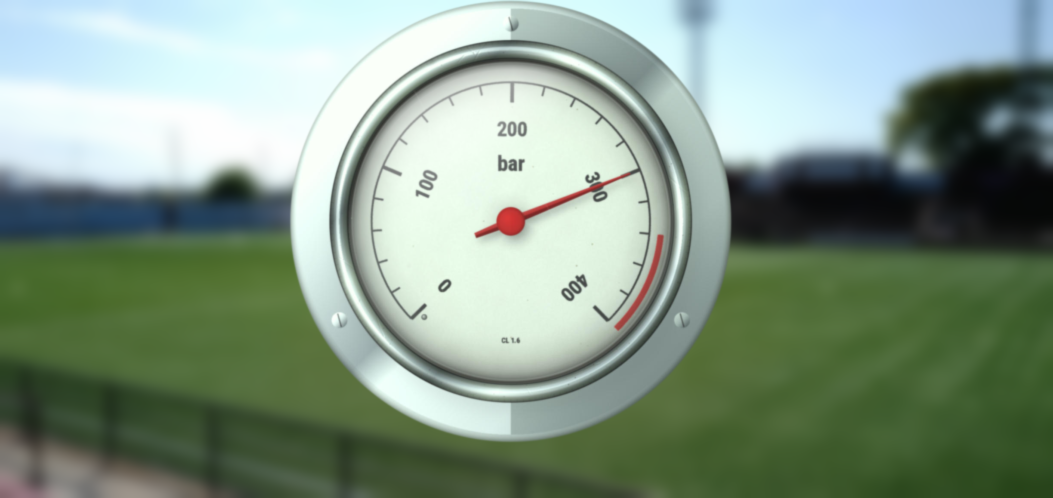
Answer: bar 300
